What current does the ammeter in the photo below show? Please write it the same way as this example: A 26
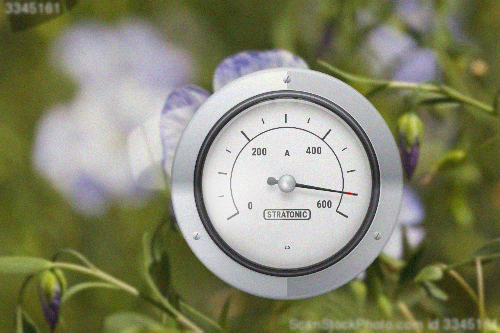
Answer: A 550
